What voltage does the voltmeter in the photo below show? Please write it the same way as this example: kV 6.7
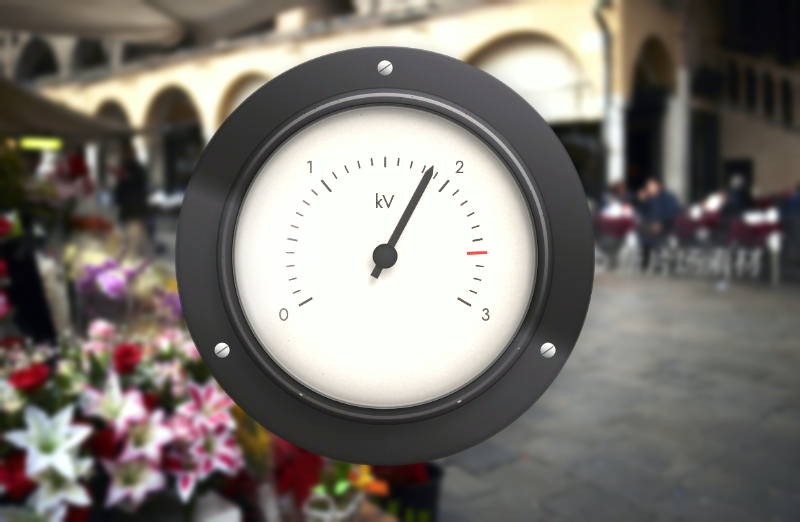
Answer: kV 1.85
